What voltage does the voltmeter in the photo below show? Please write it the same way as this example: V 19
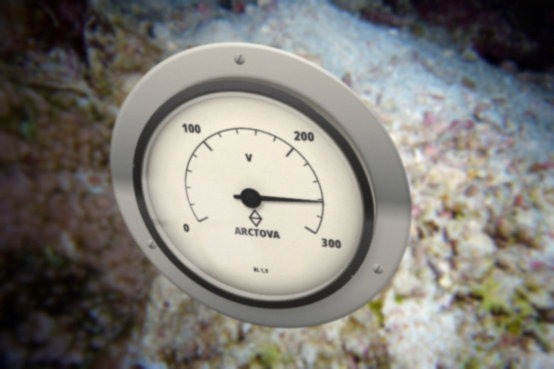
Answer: V 260
